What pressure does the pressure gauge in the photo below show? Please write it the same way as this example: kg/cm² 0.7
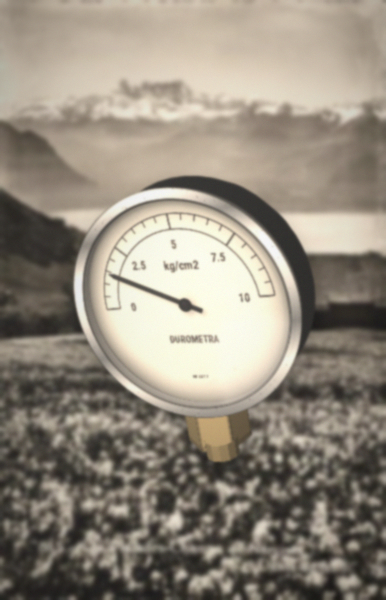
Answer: kg/cm² 1.5
